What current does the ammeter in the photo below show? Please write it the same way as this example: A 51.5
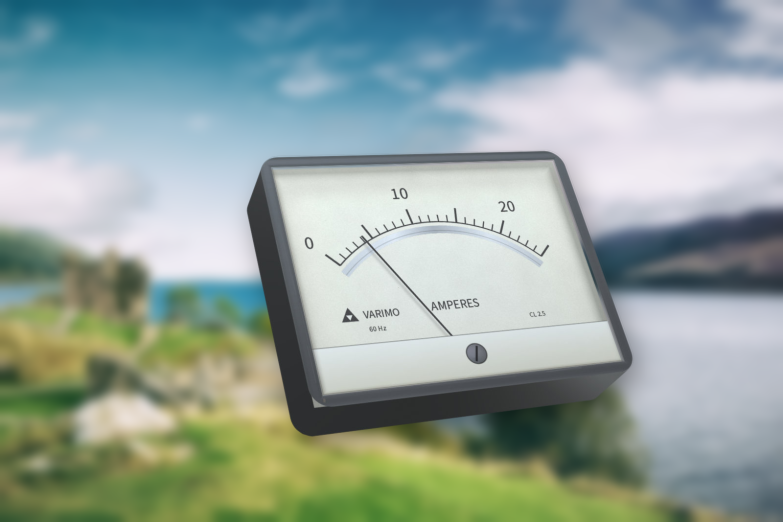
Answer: A 4
